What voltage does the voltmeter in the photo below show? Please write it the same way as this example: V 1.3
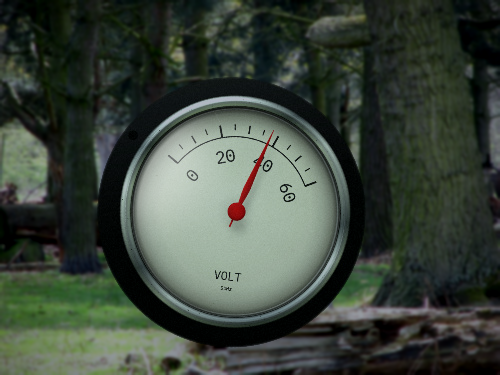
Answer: V 37.5
